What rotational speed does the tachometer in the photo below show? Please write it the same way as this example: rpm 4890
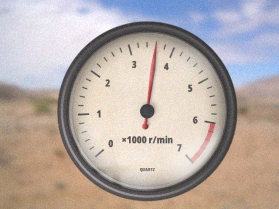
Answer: rpm 3600
